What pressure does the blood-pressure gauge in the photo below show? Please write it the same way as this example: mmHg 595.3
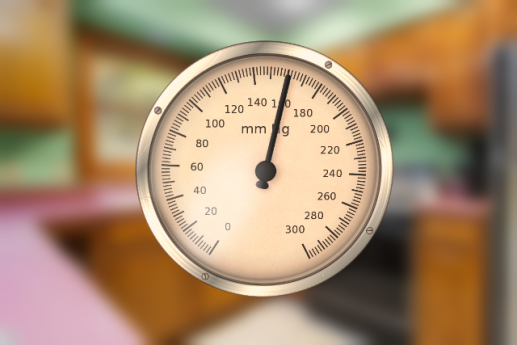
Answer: mmHg 160
